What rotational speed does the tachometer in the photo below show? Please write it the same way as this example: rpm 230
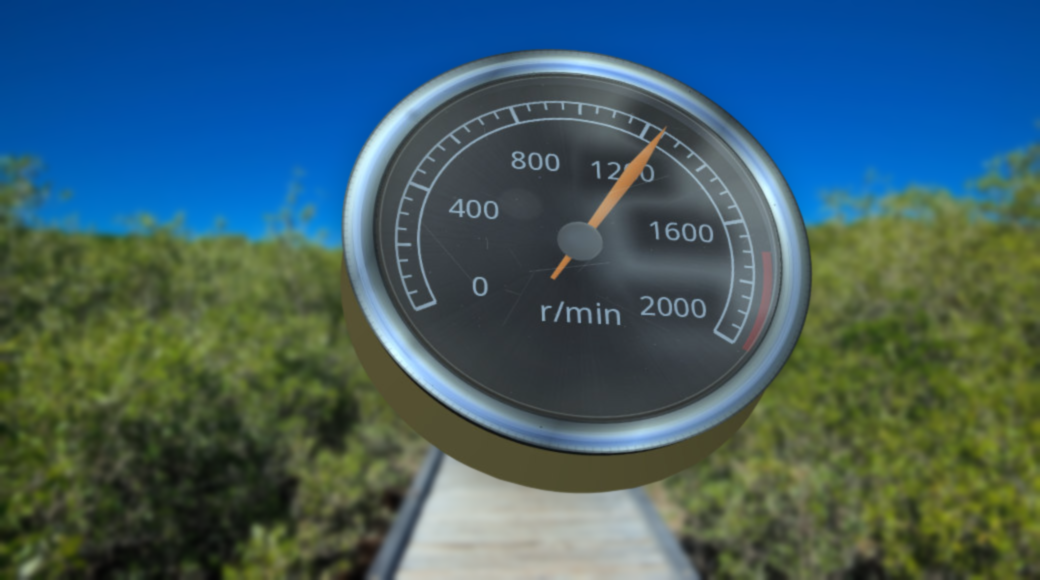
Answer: rpm 1250
